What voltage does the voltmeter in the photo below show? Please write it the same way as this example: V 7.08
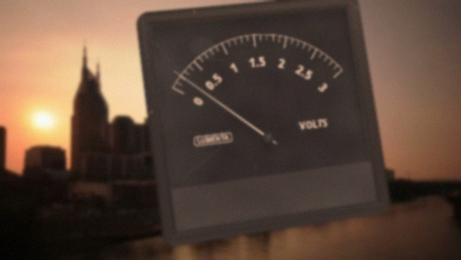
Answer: V 0.2
